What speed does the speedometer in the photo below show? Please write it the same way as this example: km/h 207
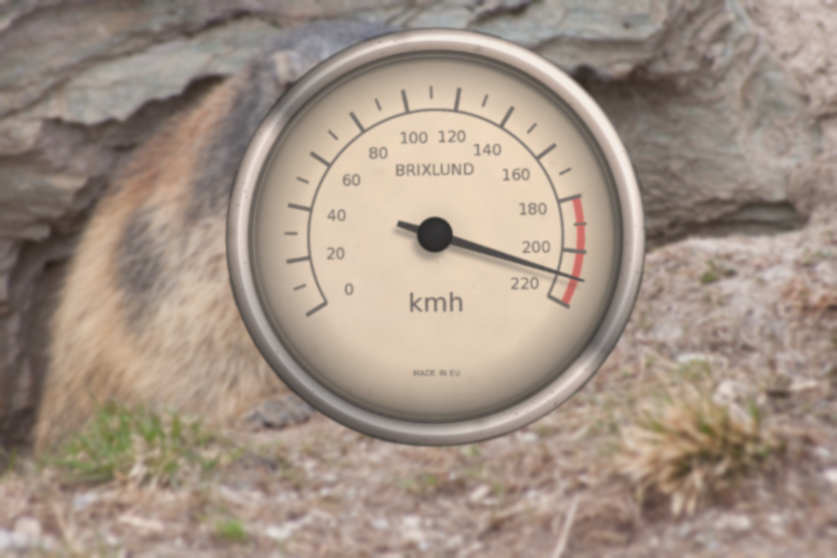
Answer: km/h 210
